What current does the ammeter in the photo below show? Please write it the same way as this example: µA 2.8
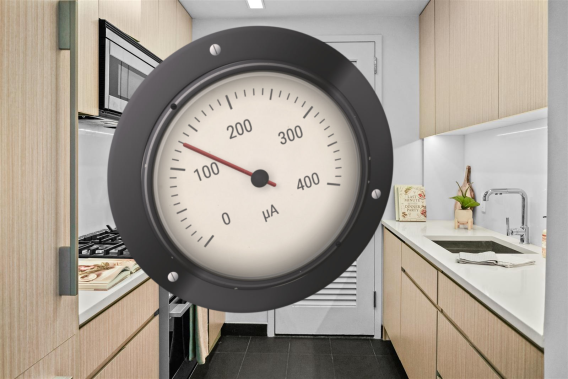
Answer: µA 130
